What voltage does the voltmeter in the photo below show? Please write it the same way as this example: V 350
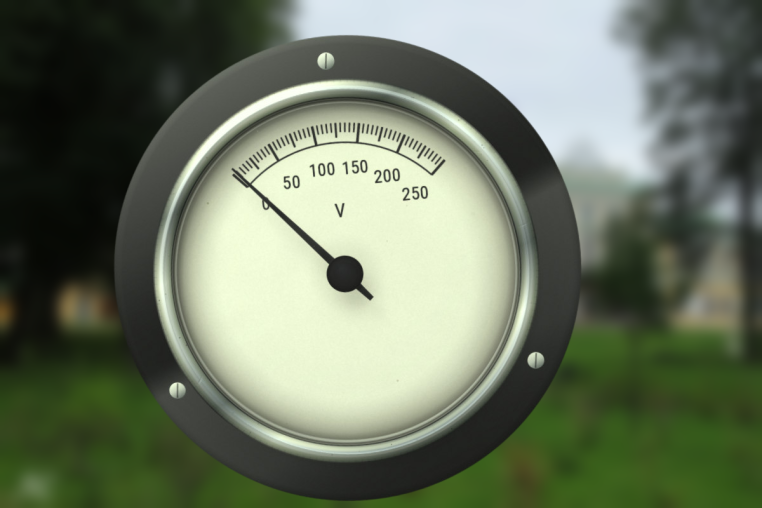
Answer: V 5
